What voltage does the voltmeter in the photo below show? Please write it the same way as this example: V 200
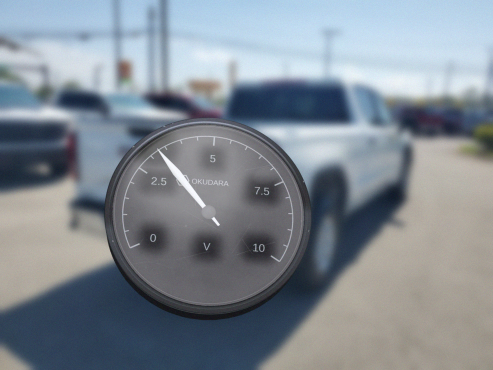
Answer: V 3.25
